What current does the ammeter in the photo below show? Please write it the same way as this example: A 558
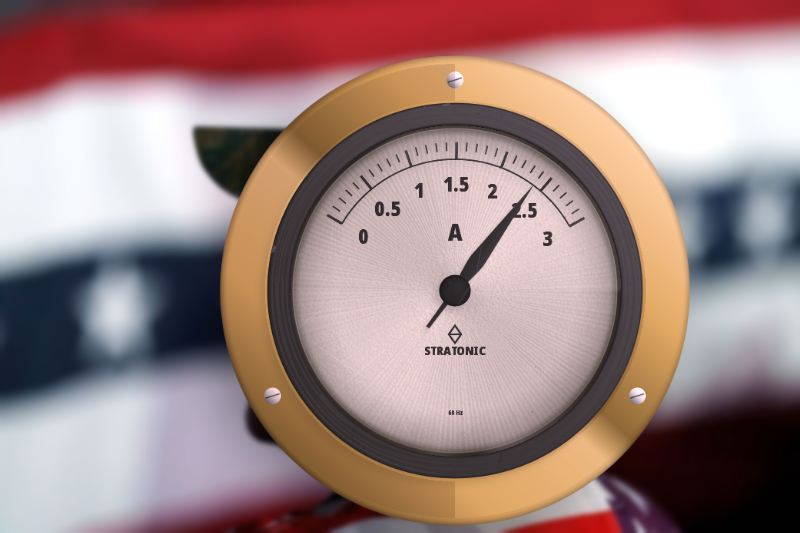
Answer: A 2.4
